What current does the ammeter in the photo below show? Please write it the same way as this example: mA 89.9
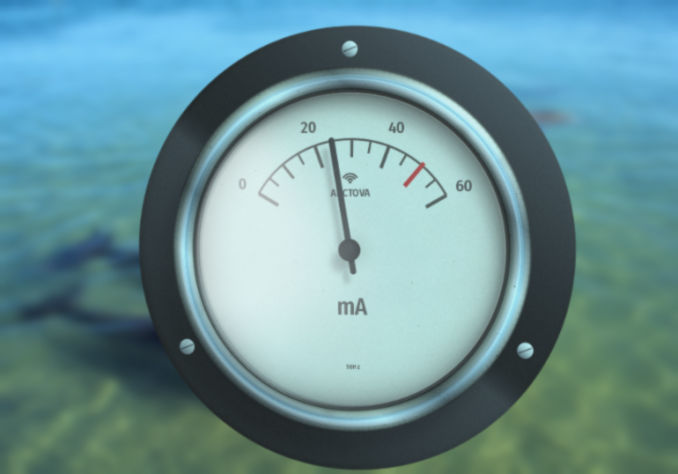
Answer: mA 25
